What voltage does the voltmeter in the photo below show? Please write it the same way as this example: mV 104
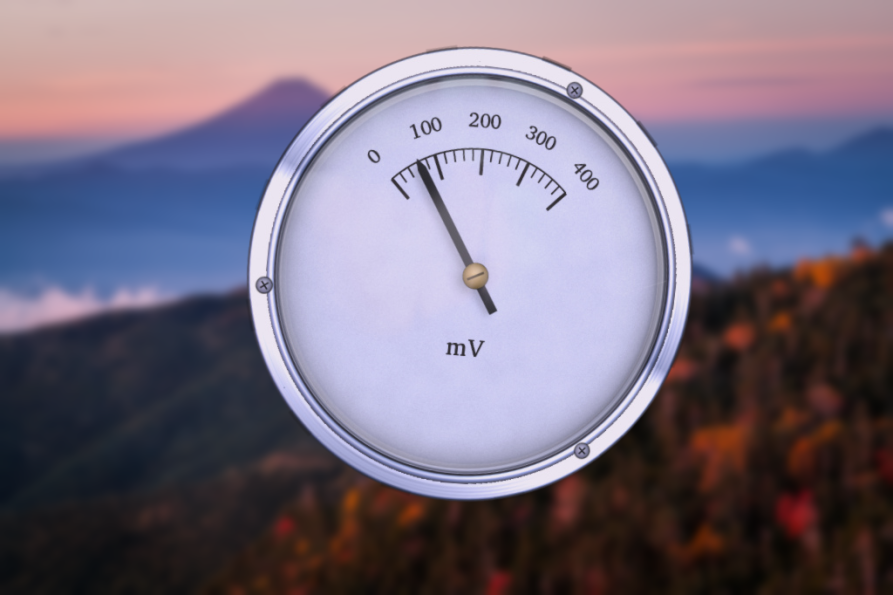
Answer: mV 60
